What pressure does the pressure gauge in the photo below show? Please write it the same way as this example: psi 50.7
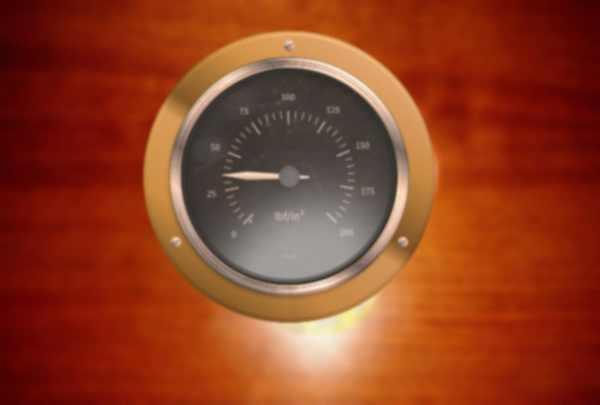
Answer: psi 35
